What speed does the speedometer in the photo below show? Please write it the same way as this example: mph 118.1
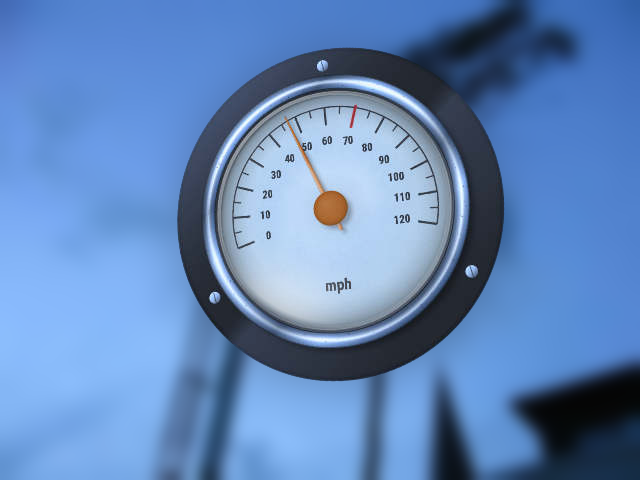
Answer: mph 47.5
